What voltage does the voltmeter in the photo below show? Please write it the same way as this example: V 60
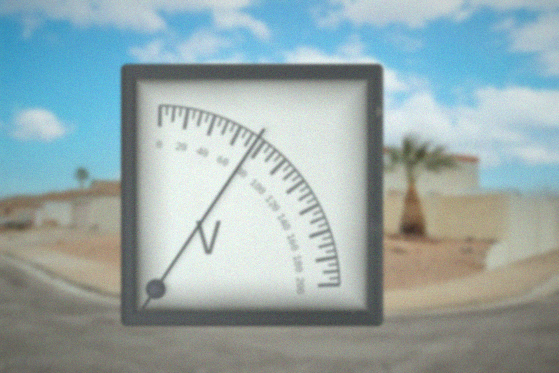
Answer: V 75
